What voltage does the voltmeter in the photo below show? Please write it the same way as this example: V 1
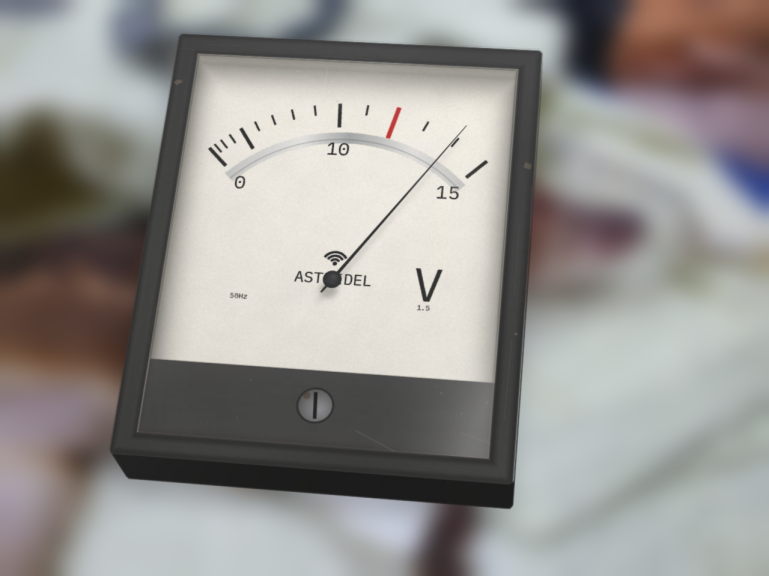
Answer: V 14
